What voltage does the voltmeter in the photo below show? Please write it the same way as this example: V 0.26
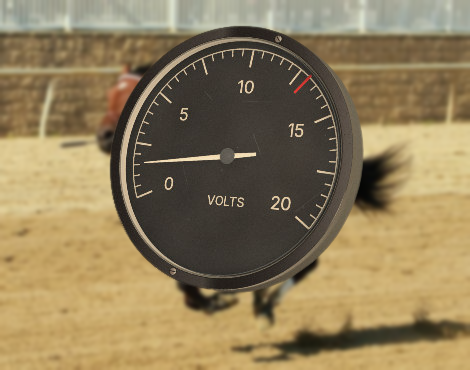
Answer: V 1.5
